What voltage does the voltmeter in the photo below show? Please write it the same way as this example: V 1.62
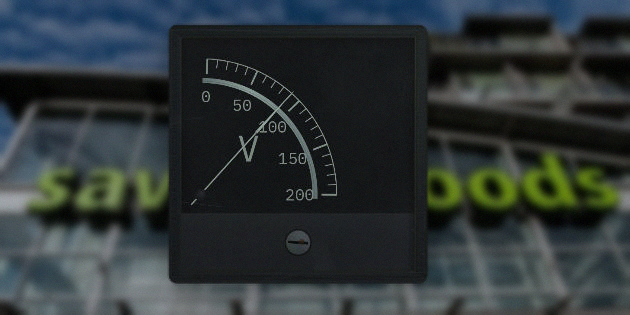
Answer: V 90
